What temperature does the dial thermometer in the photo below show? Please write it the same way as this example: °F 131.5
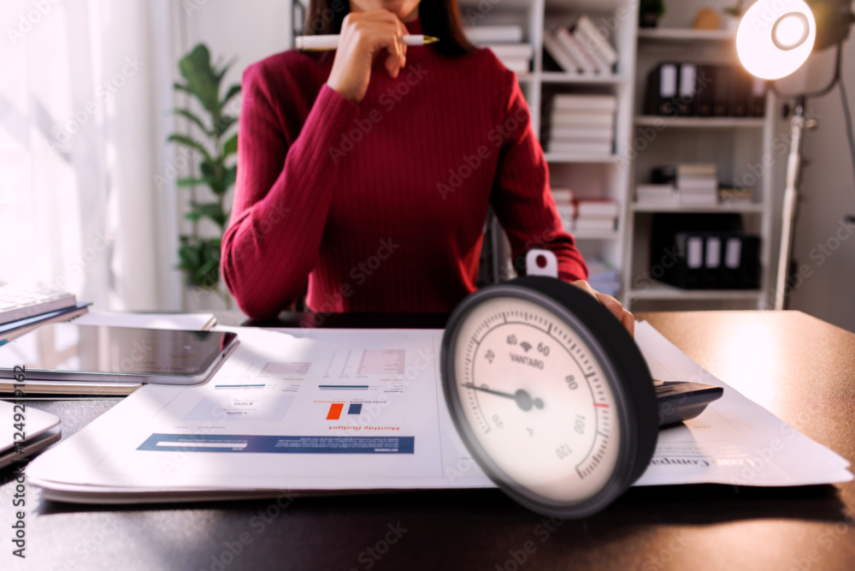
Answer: °F 0
